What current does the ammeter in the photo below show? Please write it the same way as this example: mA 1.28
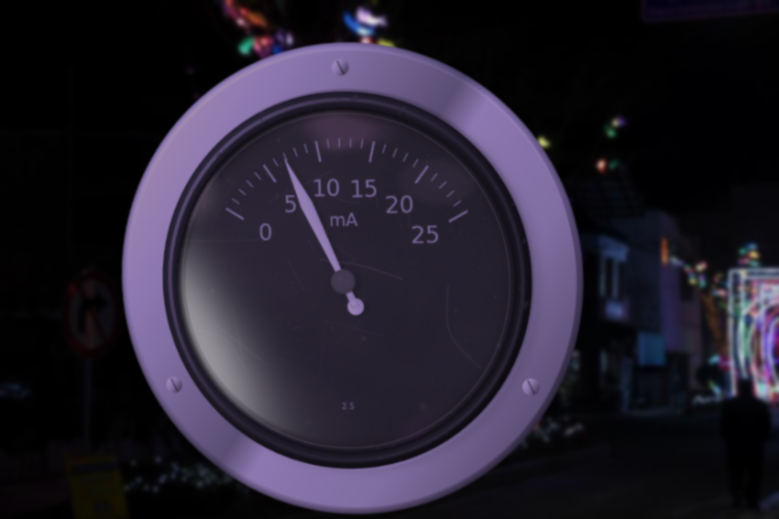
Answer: mA 7
